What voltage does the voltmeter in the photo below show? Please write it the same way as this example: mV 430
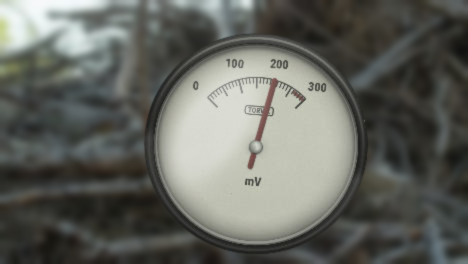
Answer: mV 200
